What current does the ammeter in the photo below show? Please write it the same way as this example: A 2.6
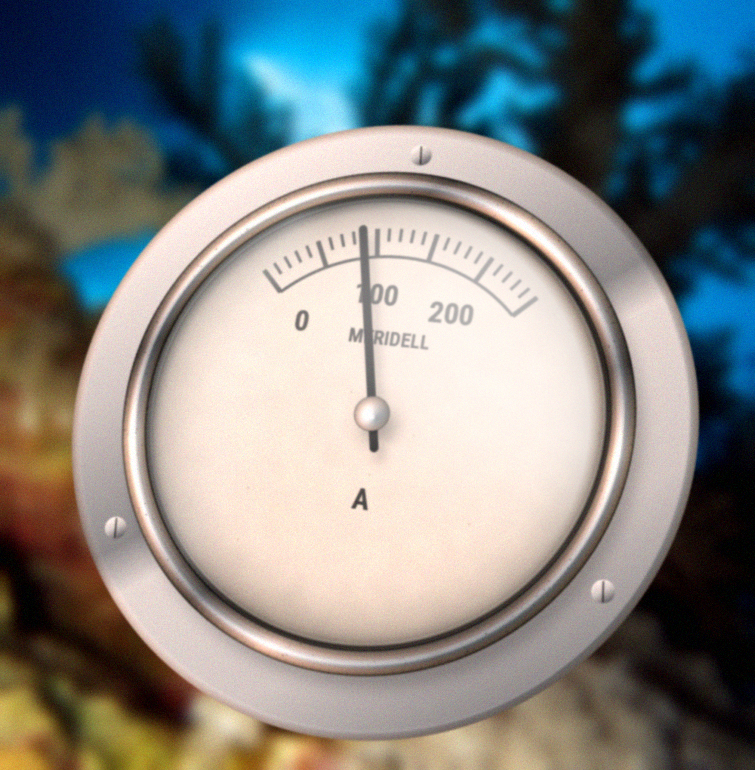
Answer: A 90
